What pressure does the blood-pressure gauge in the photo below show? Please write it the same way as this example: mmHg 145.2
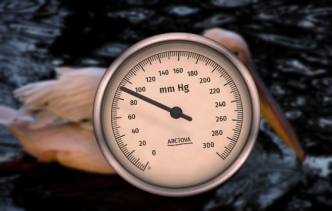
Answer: mmHg 90
